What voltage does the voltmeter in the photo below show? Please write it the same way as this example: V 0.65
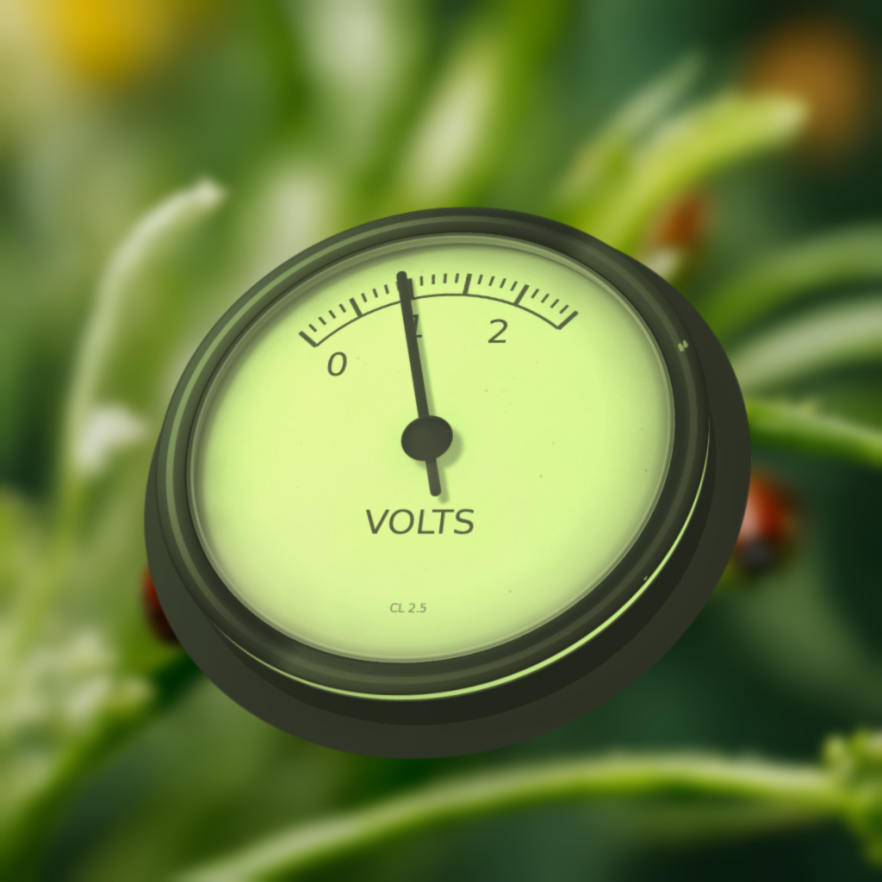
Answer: V 0.95
